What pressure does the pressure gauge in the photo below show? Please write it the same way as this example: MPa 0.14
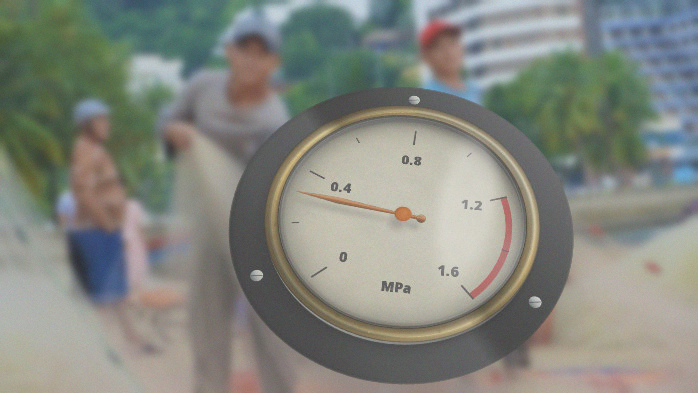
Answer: MPa 0.3
